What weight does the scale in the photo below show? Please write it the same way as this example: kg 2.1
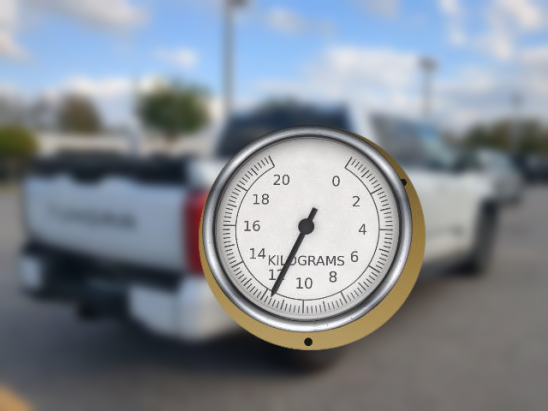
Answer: kg 11.6
